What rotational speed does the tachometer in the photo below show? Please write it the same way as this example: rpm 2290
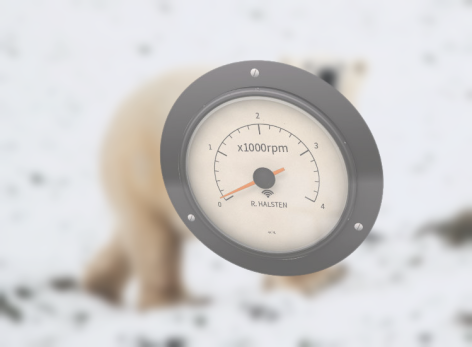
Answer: rpm 100
